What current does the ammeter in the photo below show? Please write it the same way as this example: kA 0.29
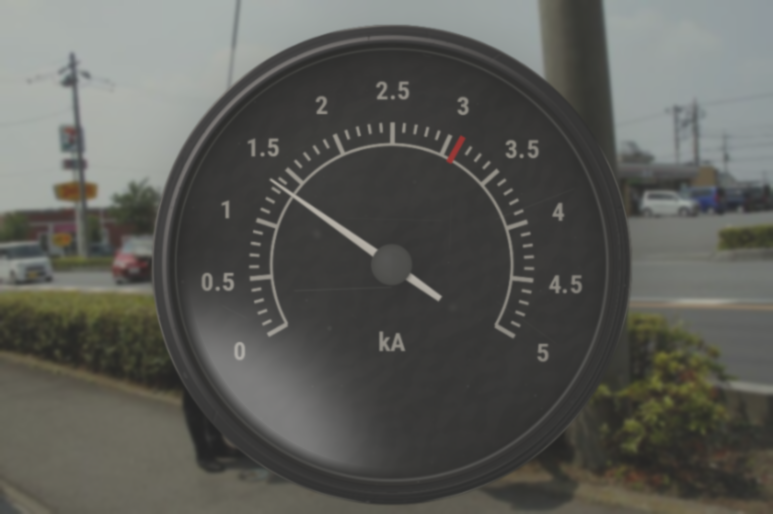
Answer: kA 1.35
